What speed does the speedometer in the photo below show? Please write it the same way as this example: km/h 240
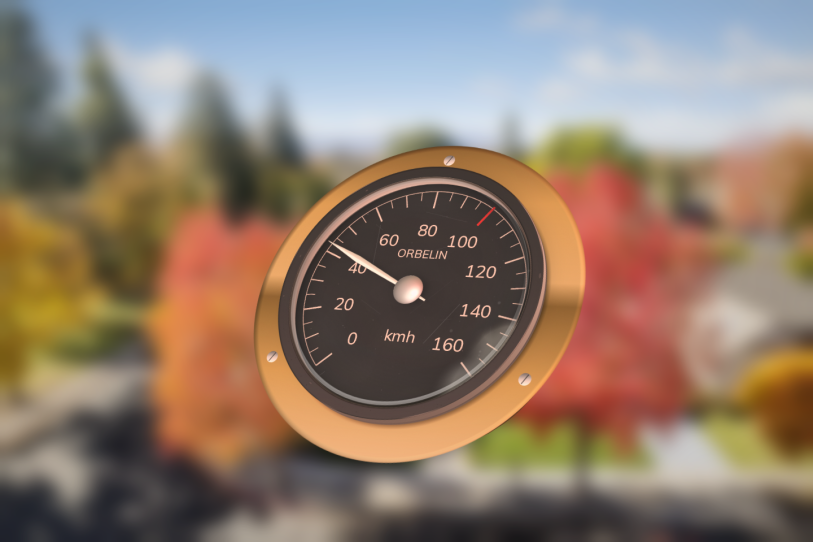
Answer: km/h 42.5
